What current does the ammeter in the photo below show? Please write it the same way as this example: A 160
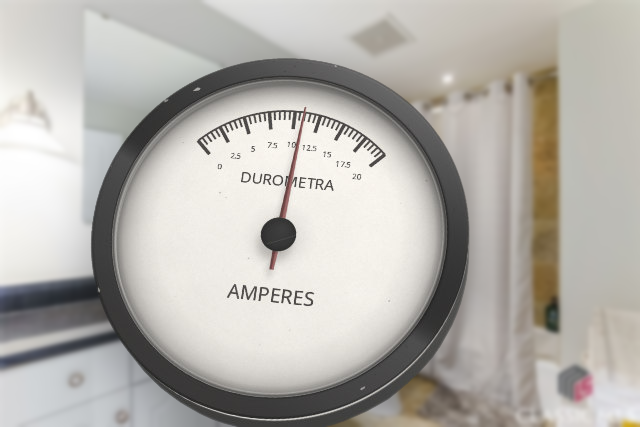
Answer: A 11
